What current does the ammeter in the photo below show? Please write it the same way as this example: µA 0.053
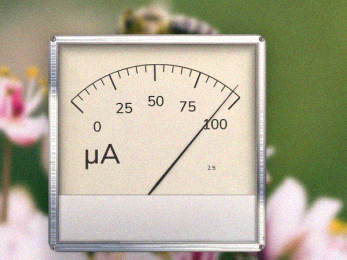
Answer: µA 95
